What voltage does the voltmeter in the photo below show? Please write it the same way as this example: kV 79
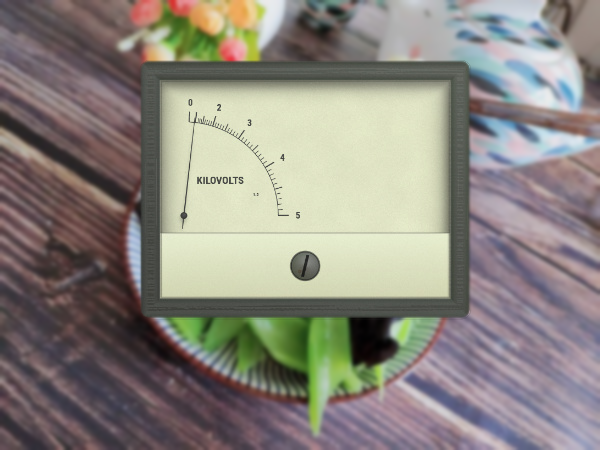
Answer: kV 1
